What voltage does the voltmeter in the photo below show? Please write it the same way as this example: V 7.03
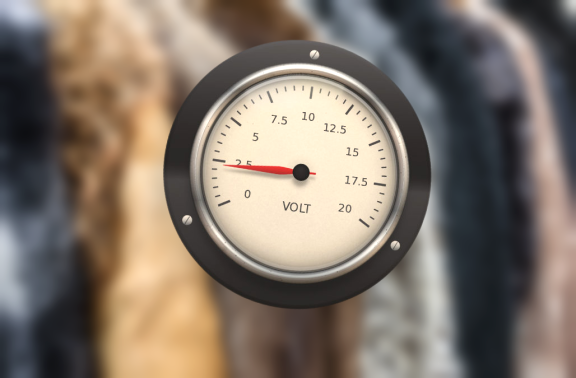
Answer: V 2.25
